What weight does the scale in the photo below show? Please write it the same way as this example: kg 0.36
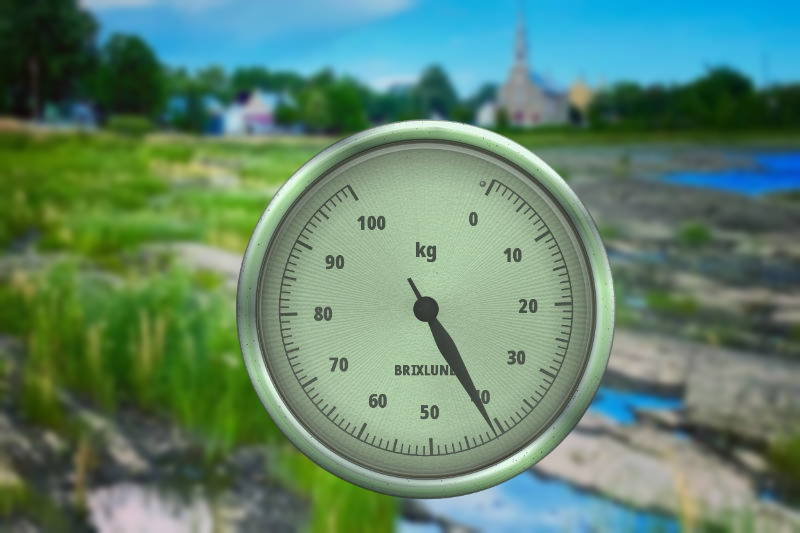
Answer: kg 41
